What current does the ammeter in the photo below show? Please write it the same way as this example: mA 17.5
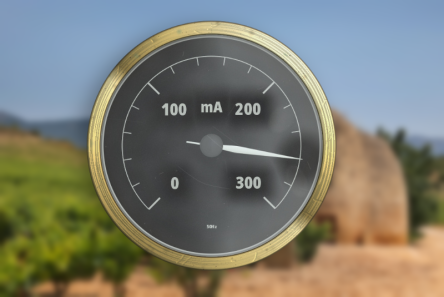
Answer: mA 260
